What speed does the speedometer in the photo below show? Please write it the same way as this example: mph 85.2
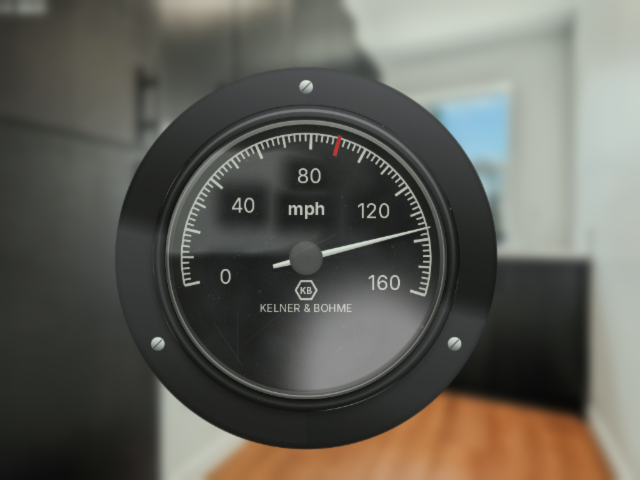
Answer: mph 136
